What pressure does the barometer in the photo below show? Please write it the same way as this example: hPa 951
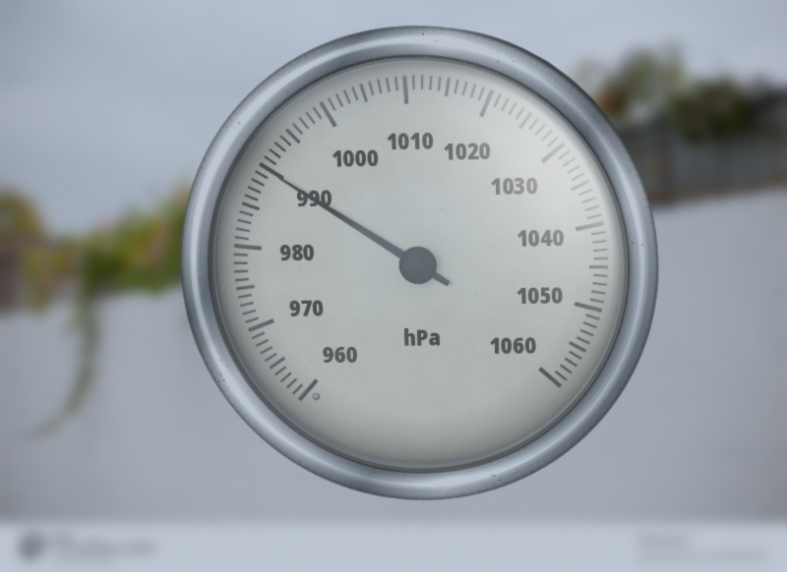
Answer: hPa 990
